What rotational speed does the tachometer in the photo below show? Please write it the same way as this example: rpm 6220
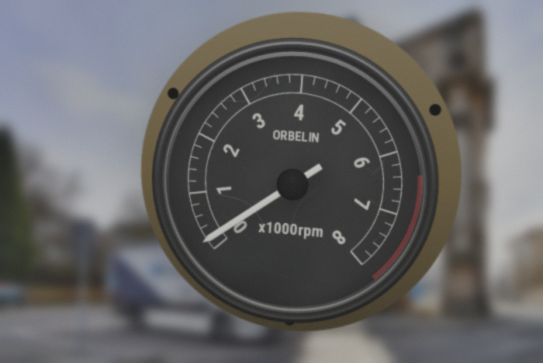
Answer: rpm 200
